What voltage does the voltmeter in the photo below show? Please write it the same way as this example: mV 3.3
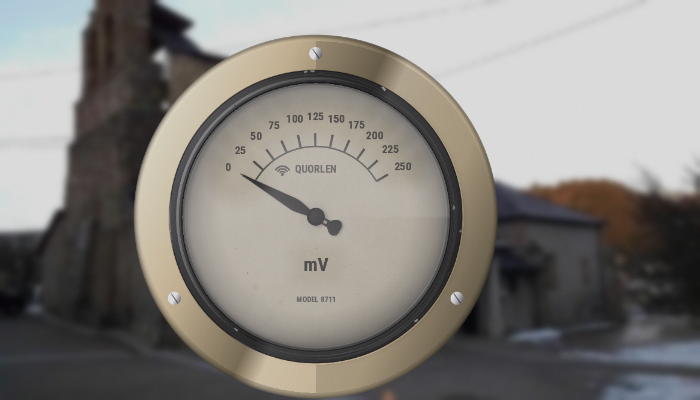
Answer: mV 0
